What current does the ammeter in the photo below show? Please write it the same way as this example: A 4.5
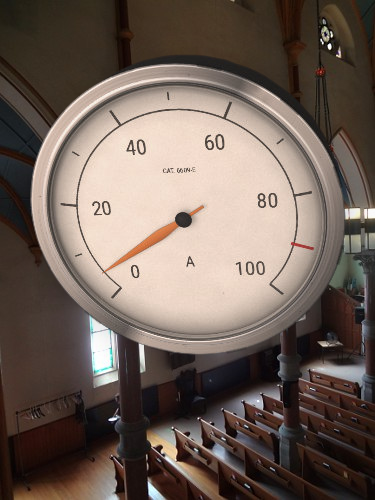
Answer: A 5
